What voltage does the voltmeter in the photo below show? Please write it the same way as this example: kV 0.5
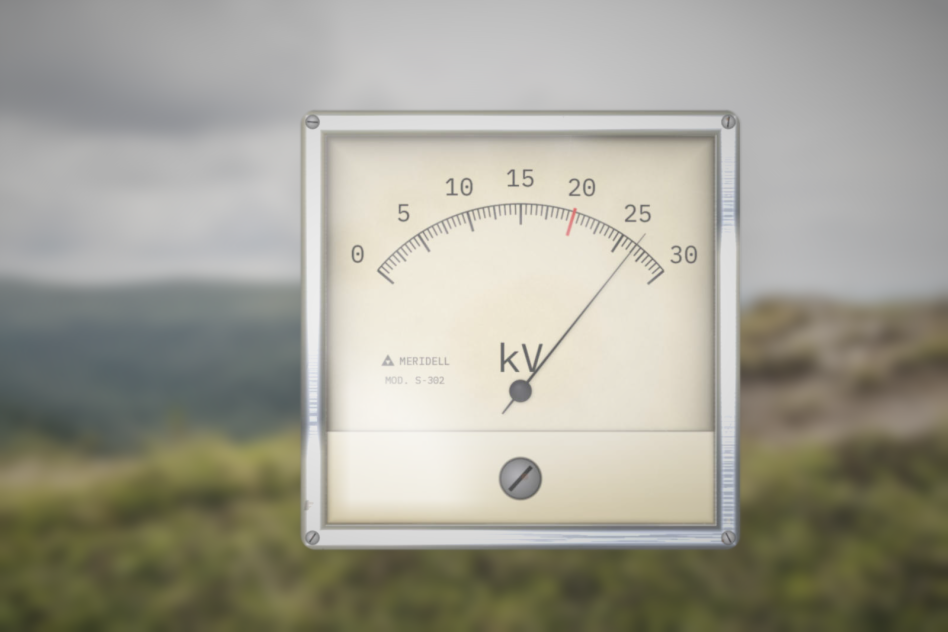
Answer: kV 26.5
